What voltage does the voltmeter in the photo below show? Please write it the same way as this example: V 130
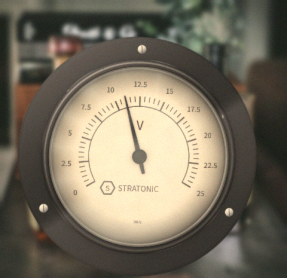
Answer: V 11
